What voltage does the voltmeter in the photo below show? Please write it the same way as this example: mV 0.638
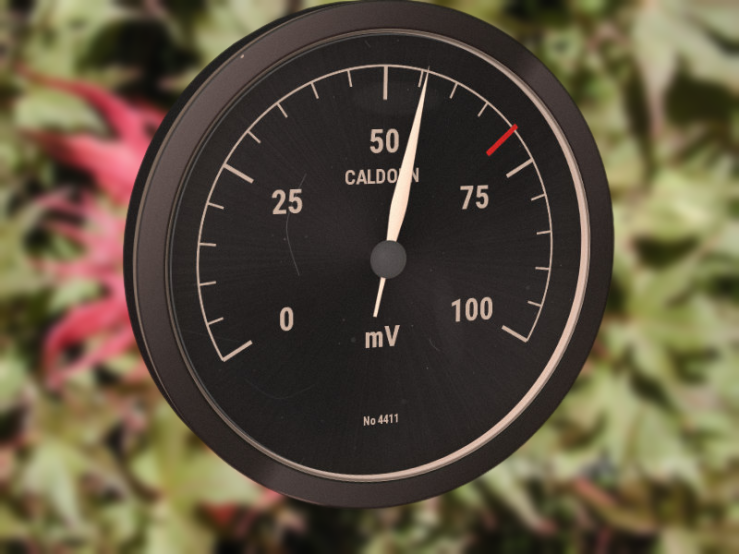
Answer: mV 55
